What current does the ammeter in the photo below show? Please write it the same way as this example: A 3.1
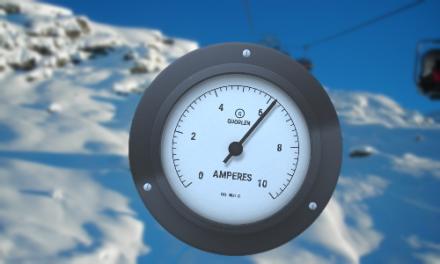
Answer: A 6.2
